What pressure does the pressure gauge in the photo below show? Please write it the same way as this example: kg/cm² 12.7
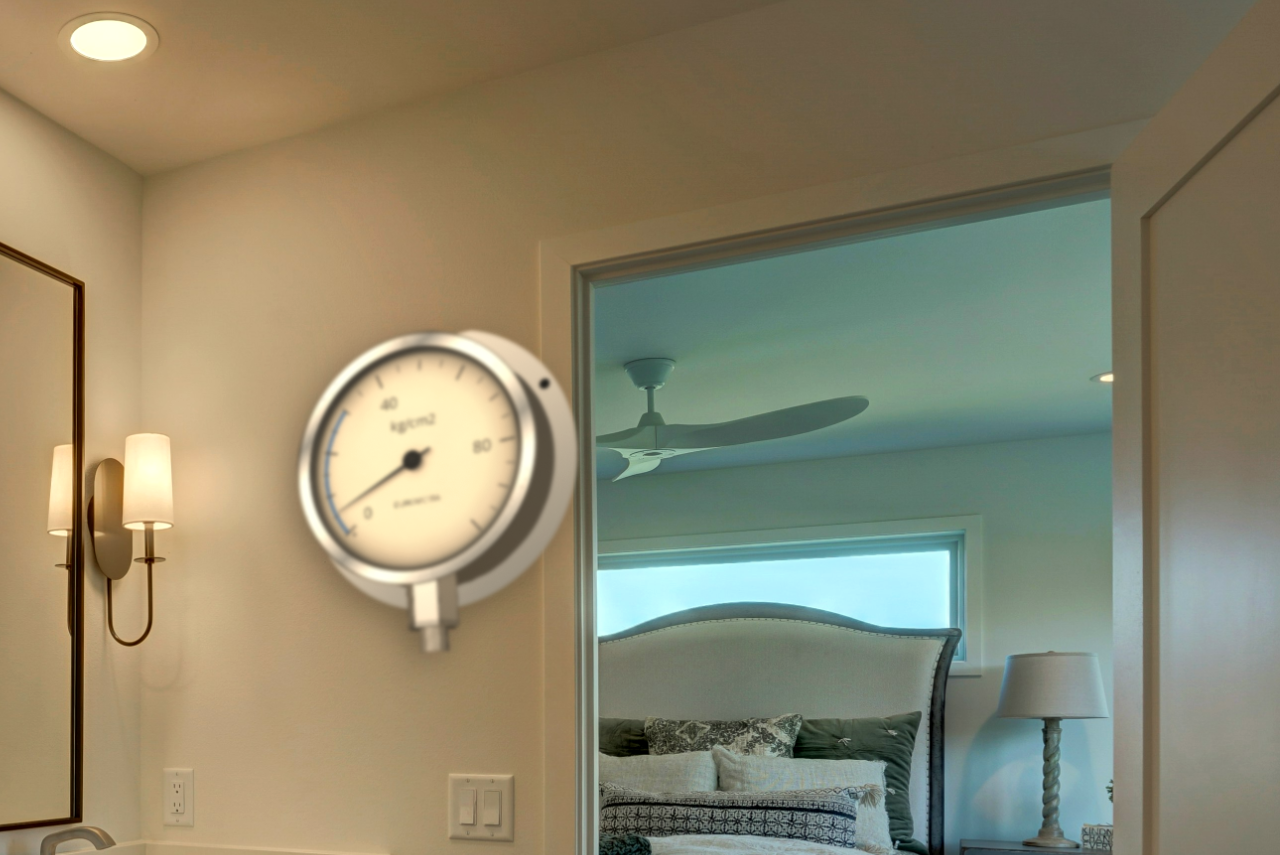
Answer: kg/cm² 5
